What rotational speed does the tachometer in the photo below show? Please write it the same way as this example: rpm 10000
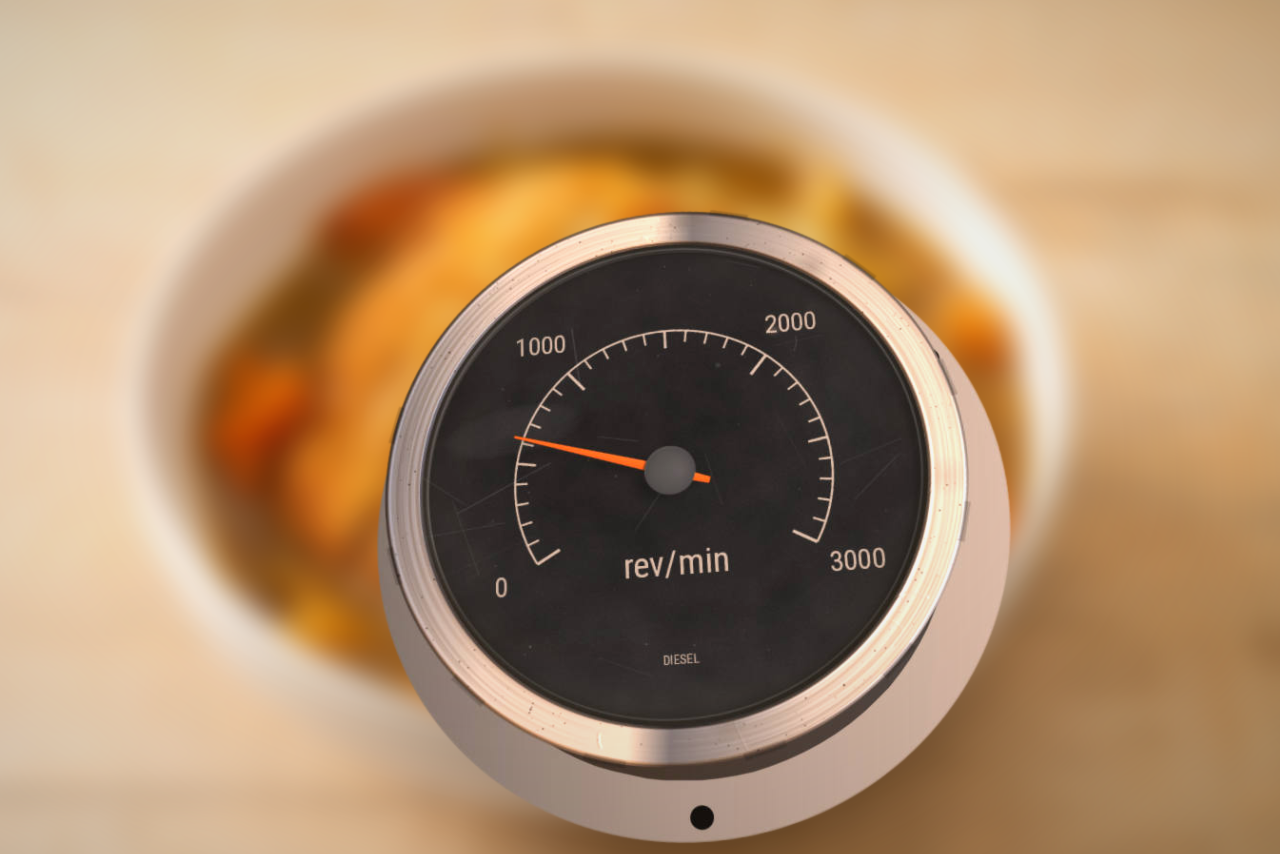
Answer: rpm 600
